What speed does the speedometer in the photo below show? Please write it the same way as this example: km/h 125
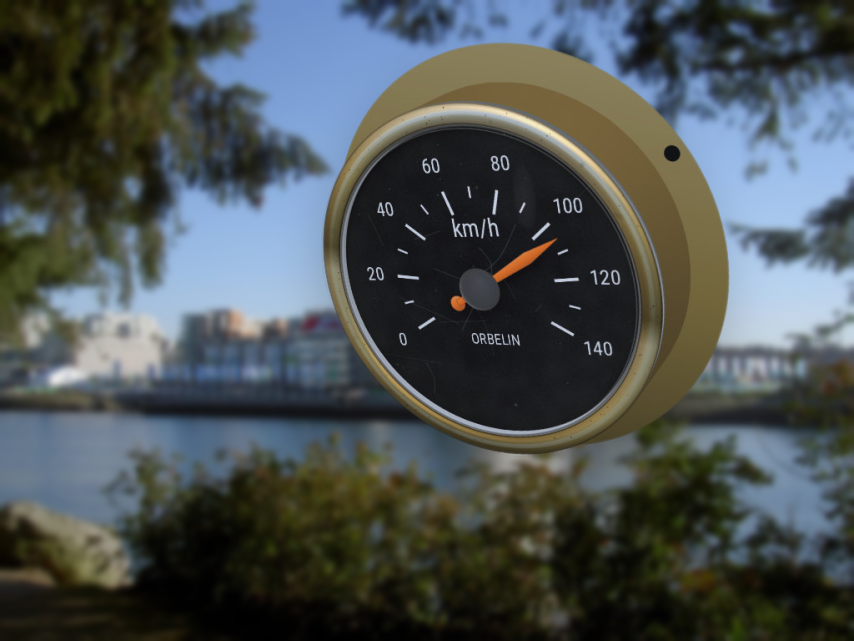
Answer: km/h 105
